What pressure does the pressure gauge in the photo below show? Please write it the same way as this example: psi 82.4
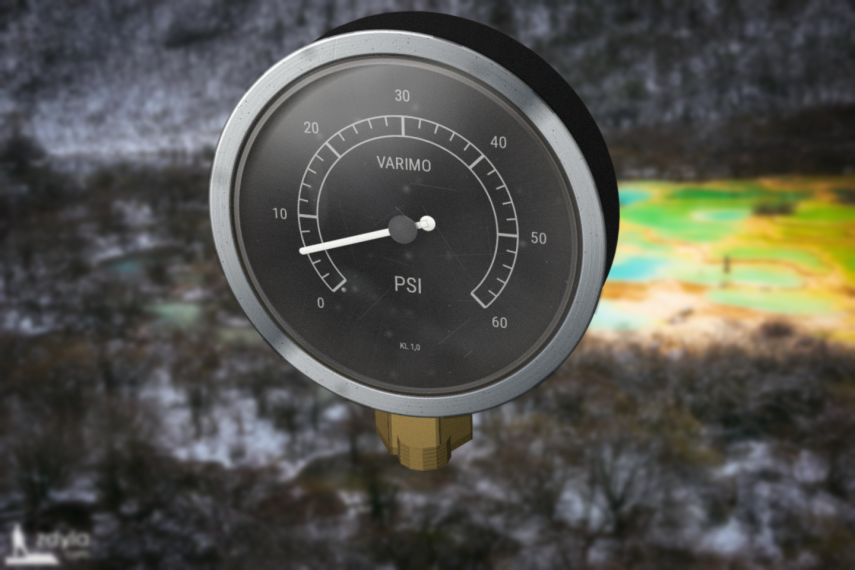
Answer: psi 6
